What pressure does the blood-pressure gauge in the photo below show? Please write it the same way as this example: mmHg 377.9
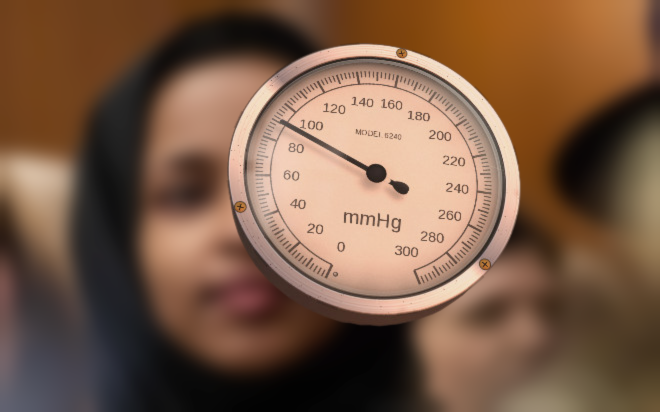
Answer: mmHg 90
